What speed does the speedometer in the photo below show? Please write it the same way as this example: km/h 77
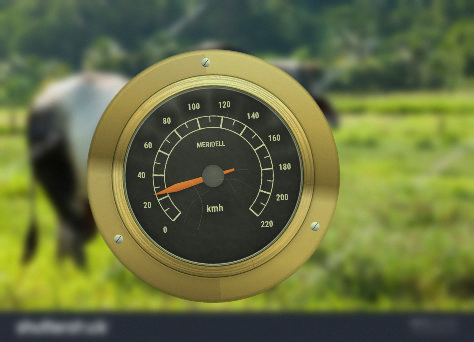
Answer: km/h 25
